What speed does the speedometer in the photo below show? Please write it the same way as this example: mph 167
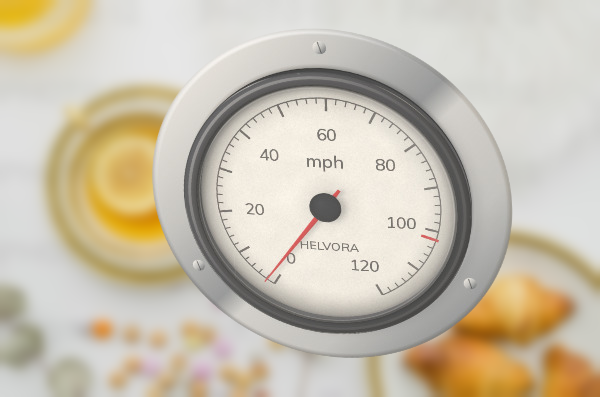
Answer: mph 2
